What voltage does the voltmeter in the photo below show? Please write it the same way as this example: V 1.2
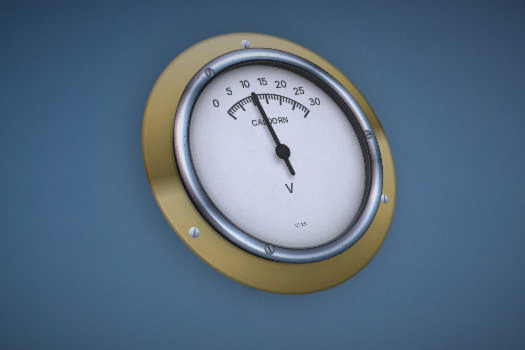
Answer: V 10
